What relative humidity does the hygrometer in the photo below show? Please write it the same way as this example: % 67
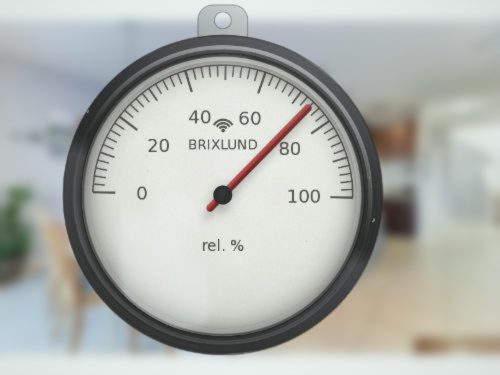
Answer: % 74
